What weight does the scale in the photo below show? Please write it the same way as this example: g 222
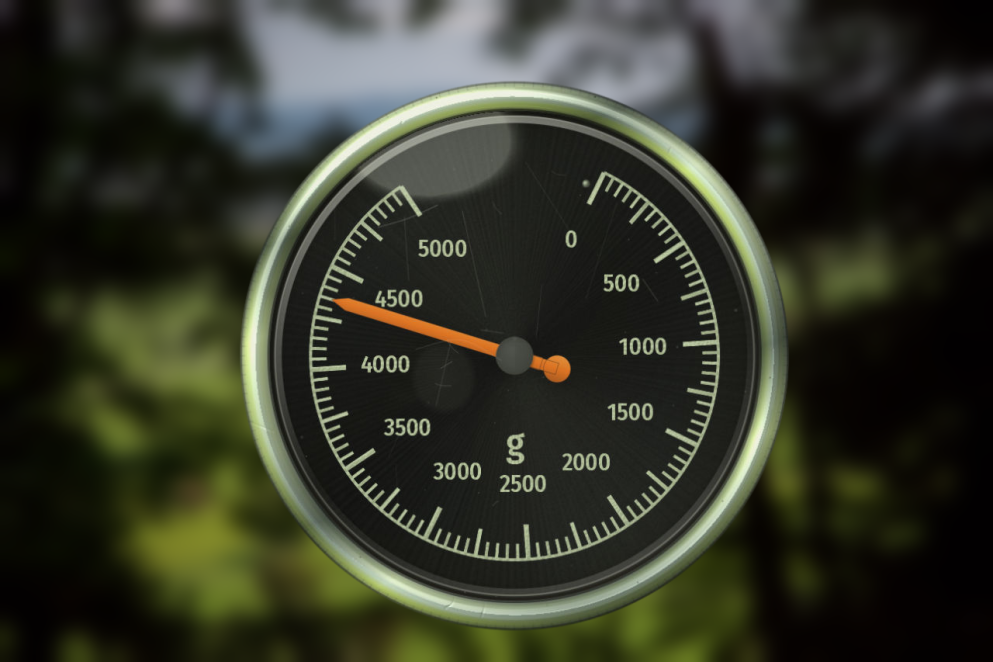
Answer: g 4350
